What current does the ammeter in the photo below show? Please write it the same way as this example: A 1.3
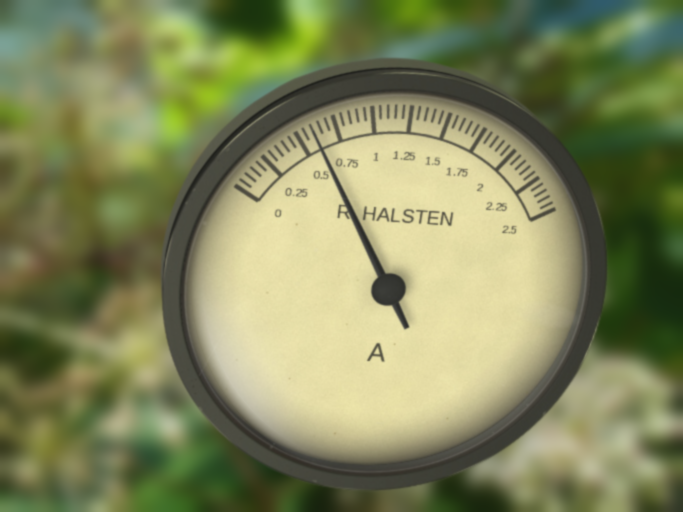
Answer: A 0.6
